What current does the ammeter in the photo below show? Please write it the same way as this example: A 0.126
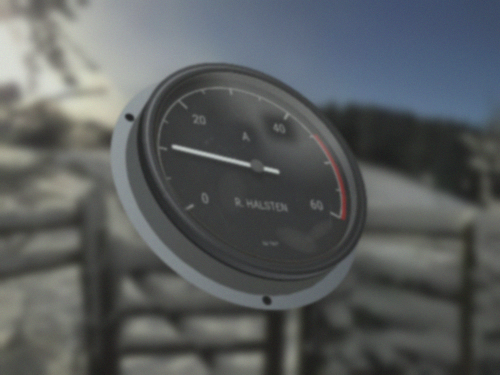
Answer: A 10
